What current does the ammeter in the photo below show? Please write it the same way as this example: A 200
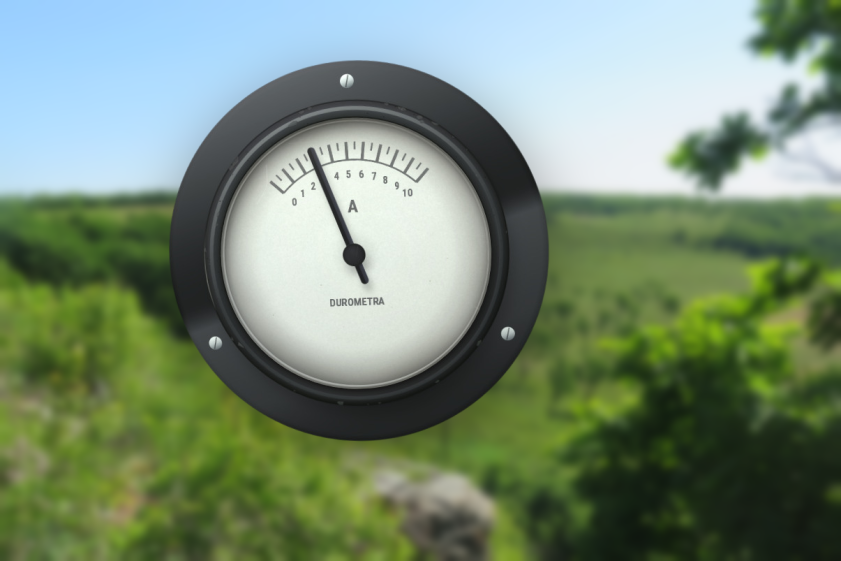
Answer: A 3
